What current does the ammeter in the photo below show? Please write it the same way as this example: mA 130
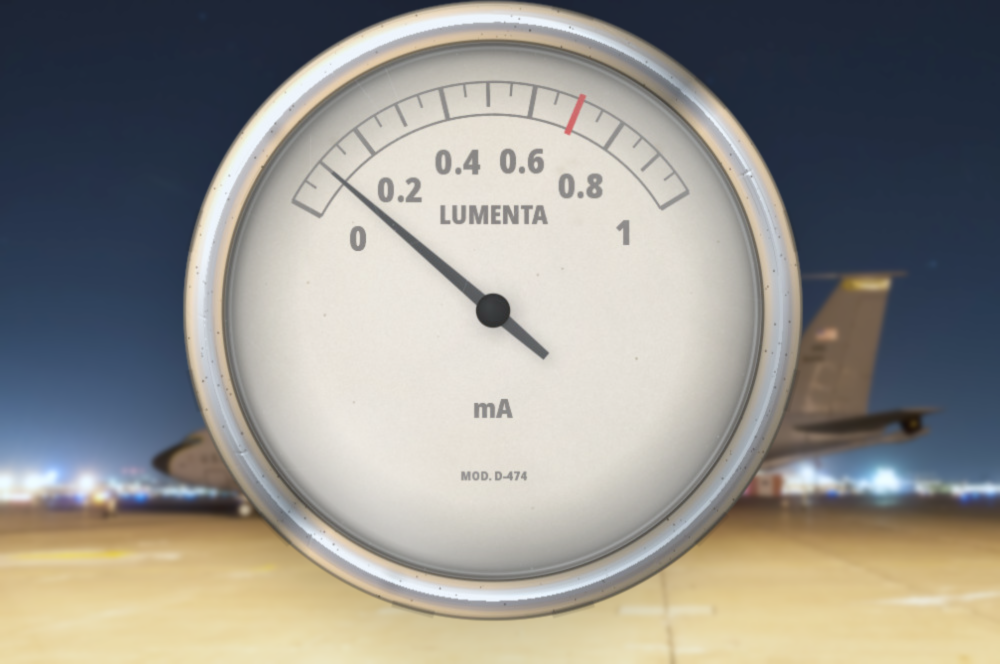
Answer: mA 0.1
